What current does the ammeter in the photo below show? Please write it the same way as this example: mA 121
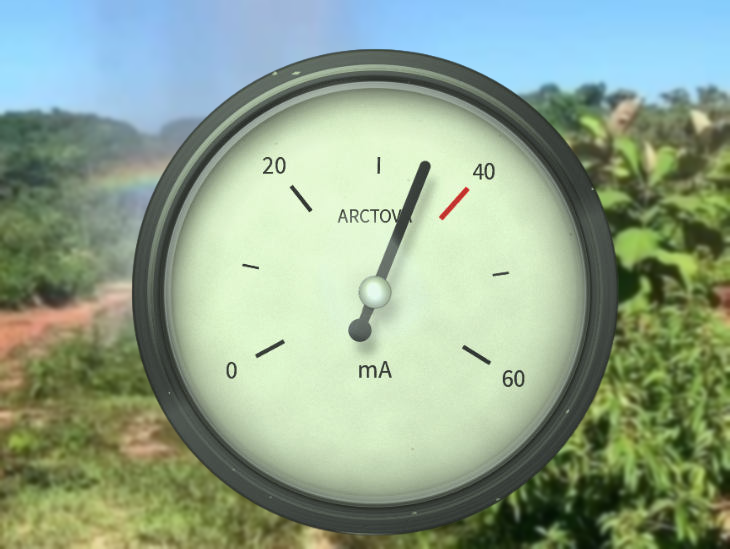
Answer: mA 35
